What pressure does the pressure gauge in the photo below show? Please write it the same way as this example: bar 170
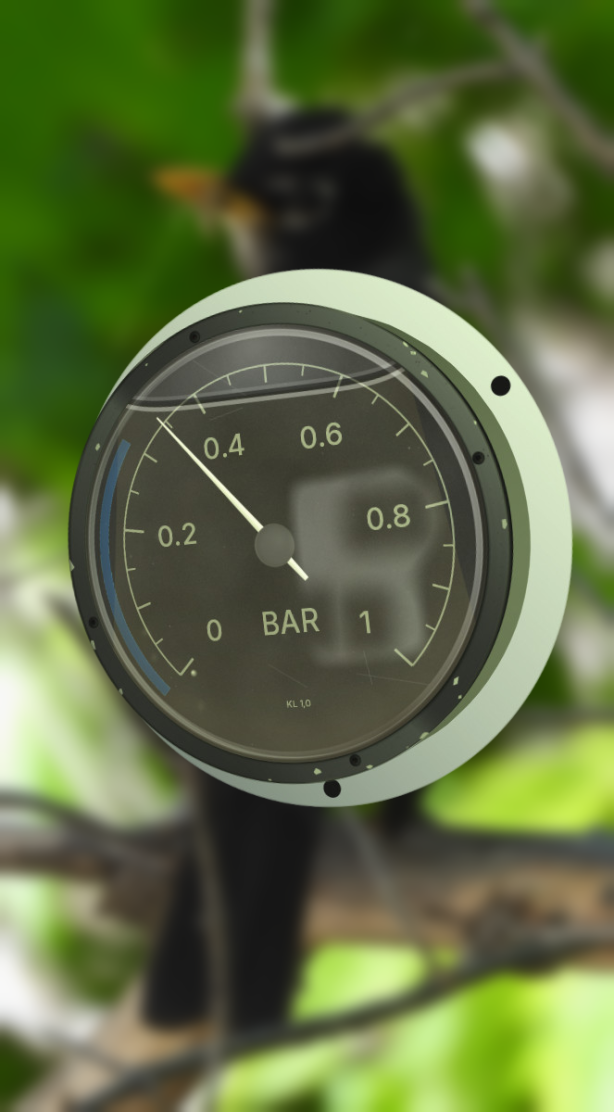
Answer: bar 0.35
